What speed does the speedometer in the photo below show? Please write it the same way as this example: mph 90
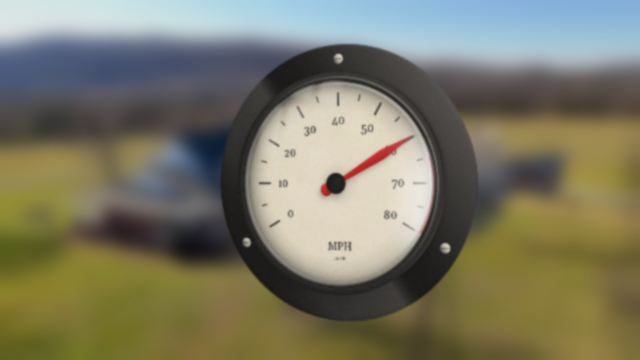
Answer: mph 60
